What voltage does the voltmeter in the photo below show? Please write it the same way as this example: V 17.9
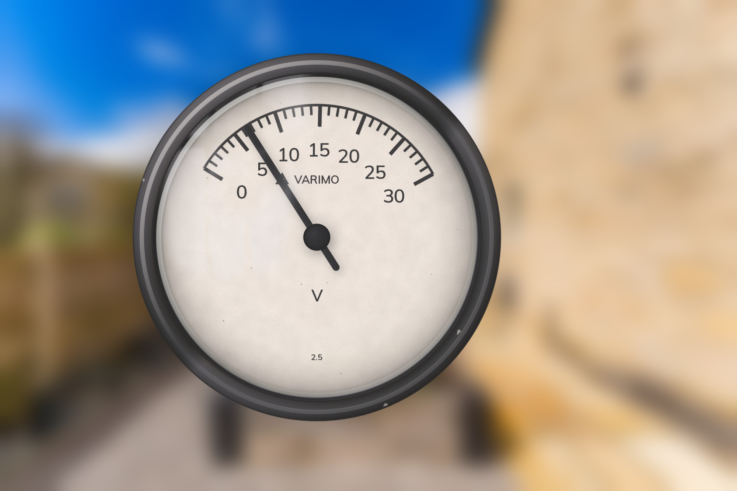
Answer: V 6.5
